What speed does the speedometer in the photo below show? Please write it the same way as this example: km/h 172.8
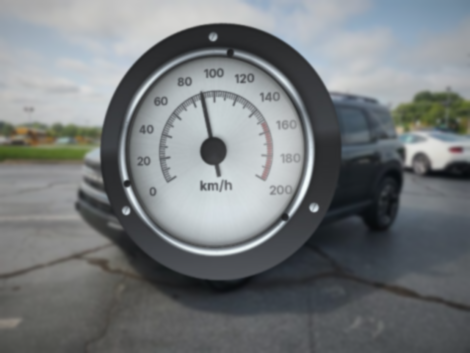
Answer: km/h 90
